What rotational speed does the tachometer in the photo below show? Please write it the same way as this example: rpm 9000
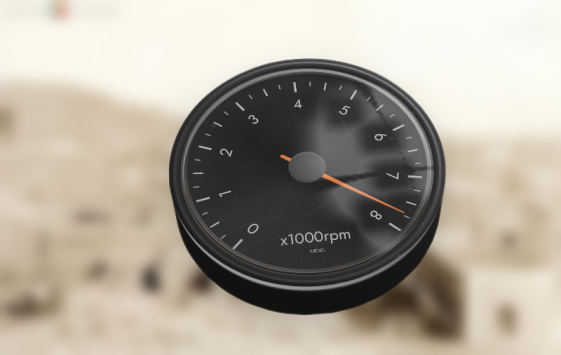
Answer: rpm 7750
